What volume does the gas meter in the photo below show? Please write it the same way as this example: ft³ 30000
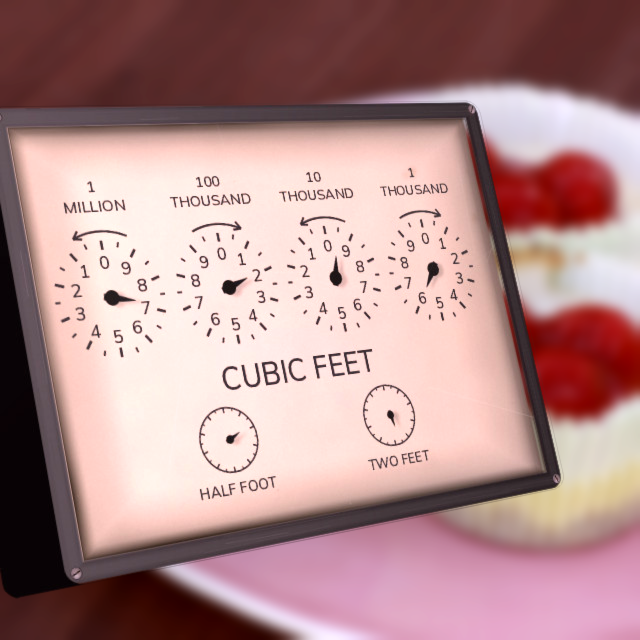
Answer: ft³ 719600
